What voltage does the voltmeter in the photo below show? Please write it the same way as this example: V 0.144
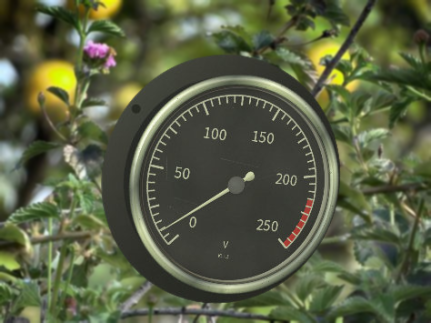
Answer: V 10
